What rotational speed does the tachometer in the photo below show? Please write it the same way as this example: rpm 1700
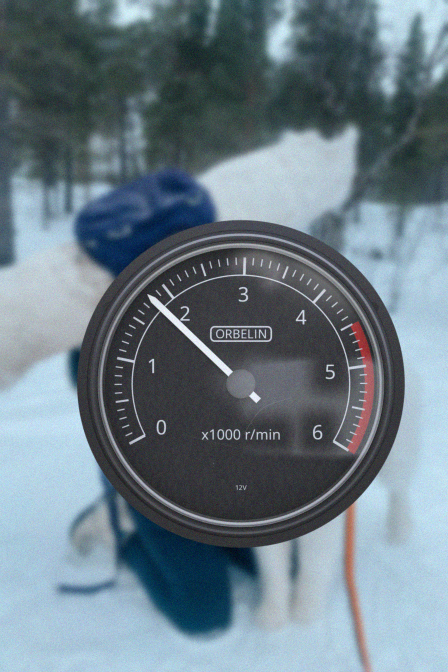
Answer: rpm 1800
